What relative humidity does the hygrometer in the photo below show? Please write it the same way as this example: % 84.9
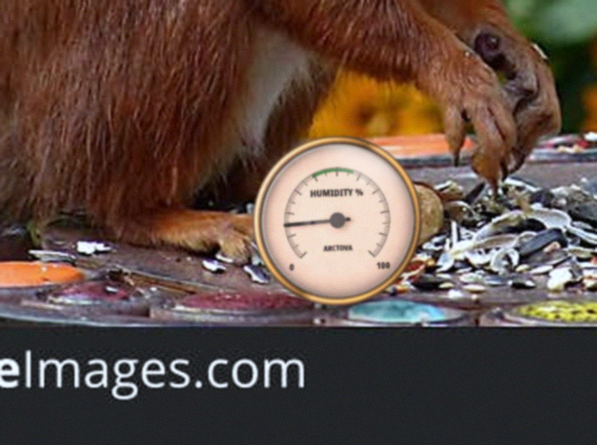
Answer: % 15
